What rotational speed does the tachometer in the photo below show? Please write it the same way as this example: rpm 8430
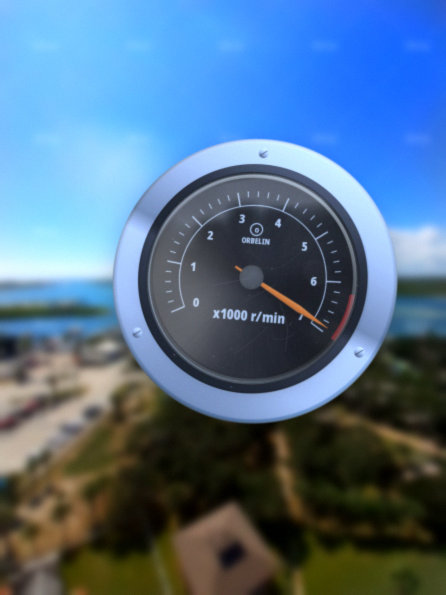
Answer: rpm 6900
